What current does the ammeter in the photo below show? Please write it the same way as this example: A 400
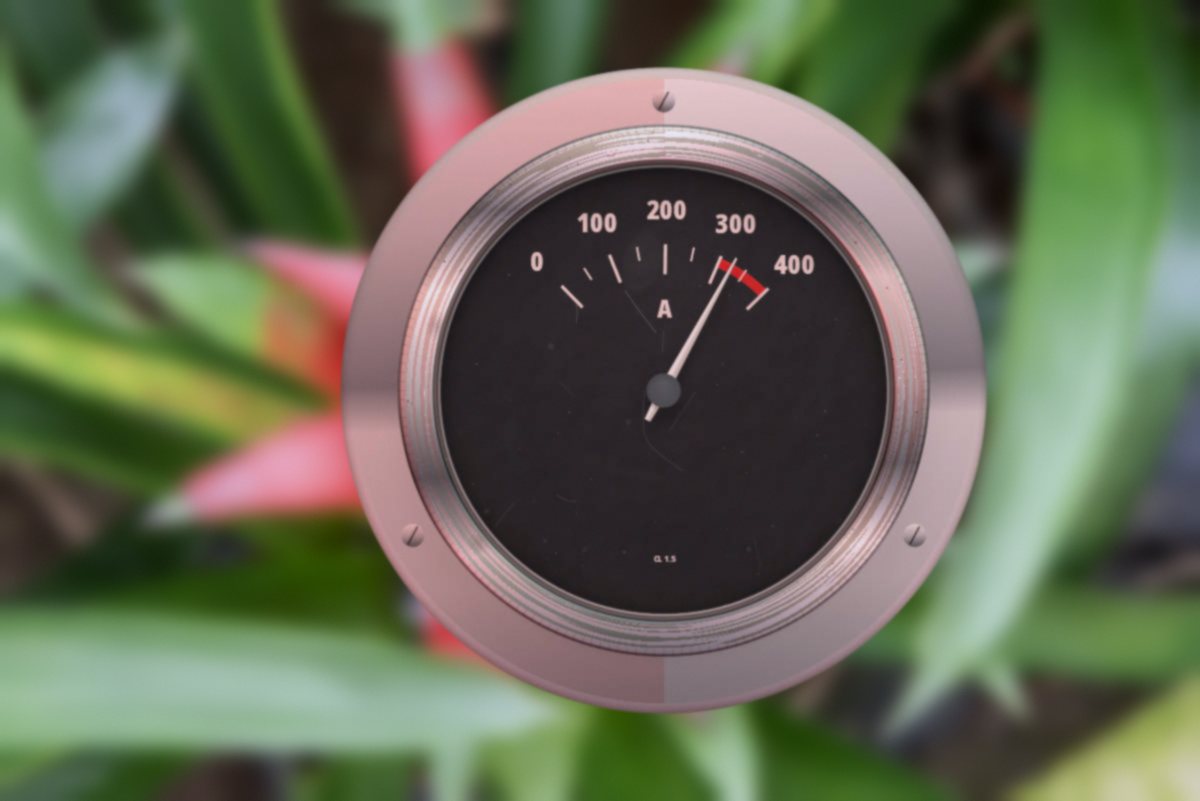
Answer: A 325
